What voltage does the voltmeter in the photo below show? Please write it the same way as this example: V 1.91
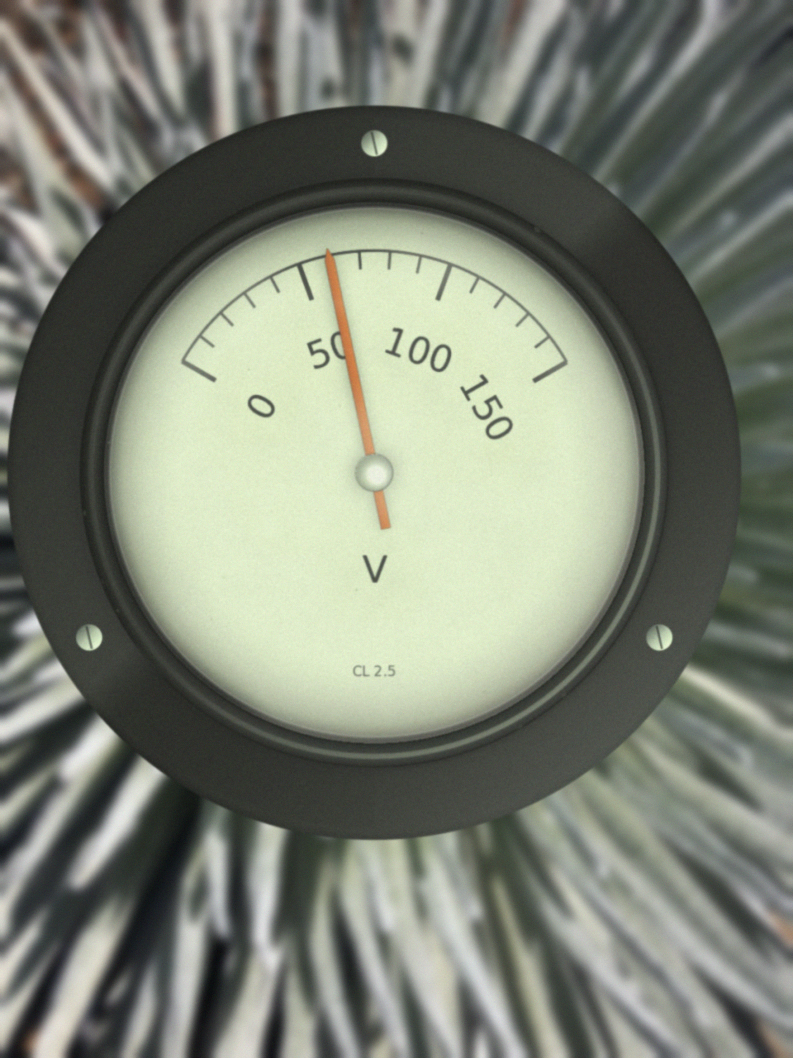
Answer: V 60
